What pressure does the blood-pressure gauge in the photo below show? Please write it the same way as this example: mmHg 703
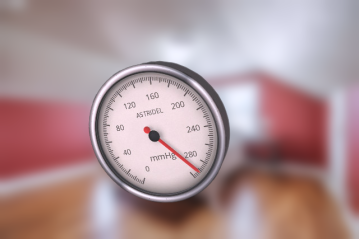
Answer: mmHg 290
